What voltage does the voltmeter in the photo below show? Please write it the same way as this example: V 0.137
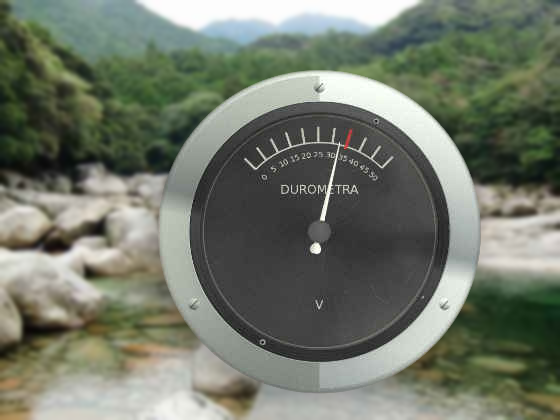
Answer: V 32.5
